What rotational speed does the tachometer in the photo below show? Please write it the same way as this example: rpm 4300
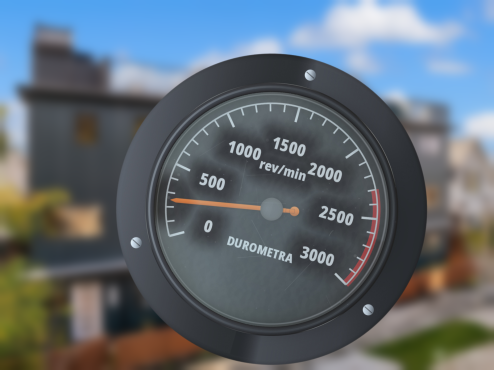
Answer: rpm 250
